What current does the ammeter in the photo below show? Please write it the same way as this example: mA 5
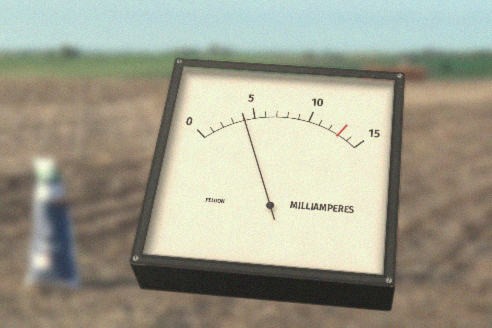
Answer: mA 4
